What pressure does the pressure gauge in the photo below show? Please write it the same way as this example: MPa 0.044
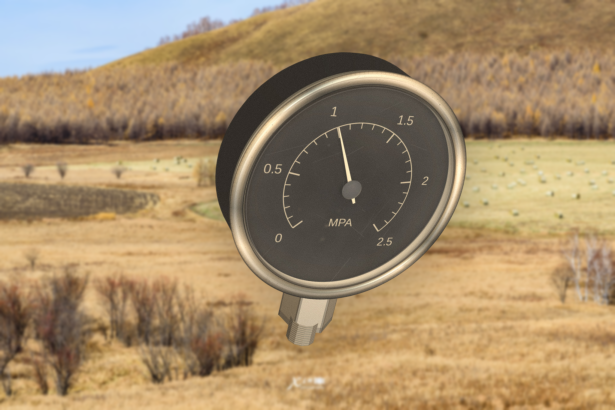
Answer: MPa 1
